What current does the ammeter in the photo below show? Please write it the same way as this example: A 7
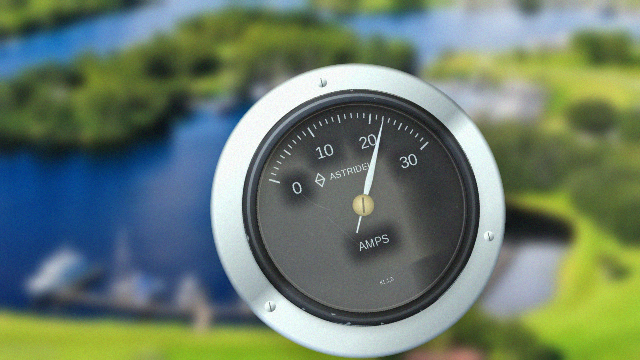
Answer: A 22
